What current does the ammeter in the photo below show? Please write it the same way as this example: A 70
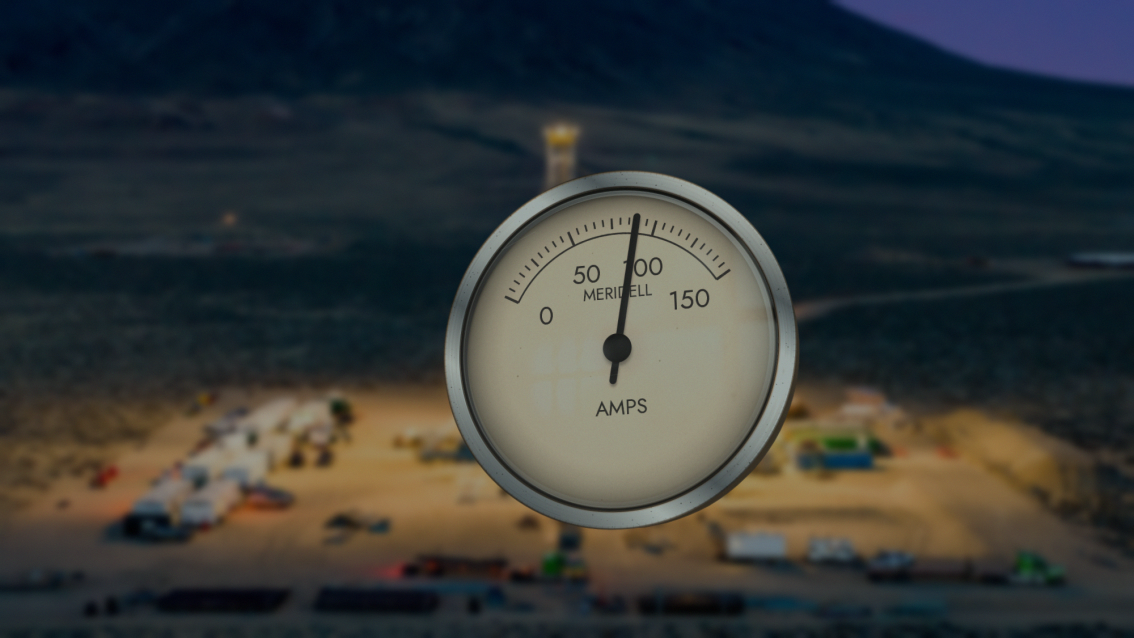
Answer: A 90
